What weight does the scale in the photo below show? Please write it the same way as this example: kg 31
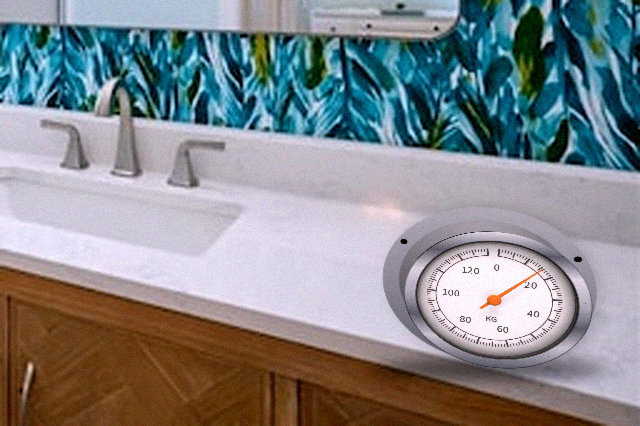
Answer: kg 15
